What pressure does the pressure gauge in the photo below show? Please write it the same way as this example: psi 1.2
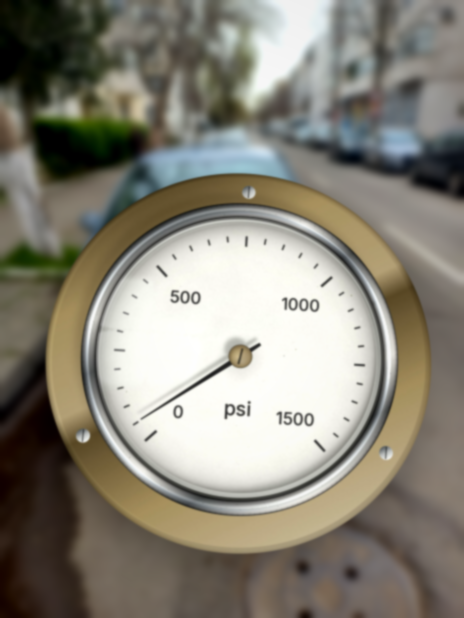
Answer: psi 50
